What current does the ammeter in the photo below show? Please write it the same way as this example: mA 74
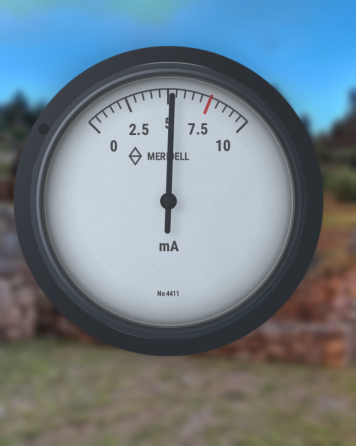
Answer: mA 5.25
